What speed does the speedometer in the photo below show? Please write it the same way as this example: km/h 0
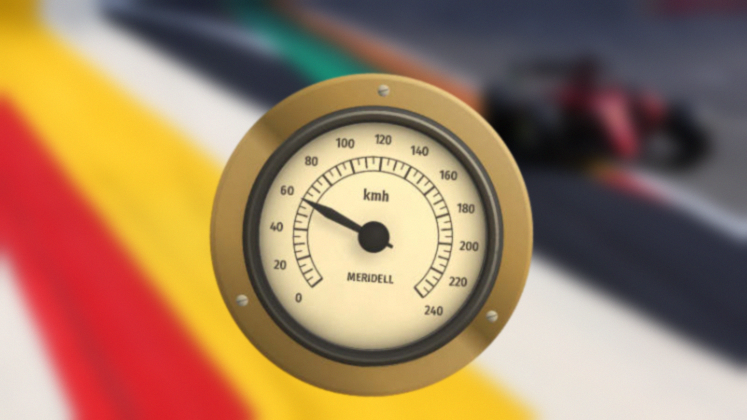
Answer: km/h 60
